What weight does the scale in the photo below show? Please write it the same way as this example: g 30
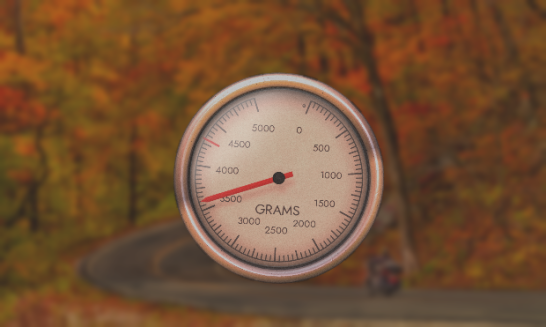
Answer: g 3600
